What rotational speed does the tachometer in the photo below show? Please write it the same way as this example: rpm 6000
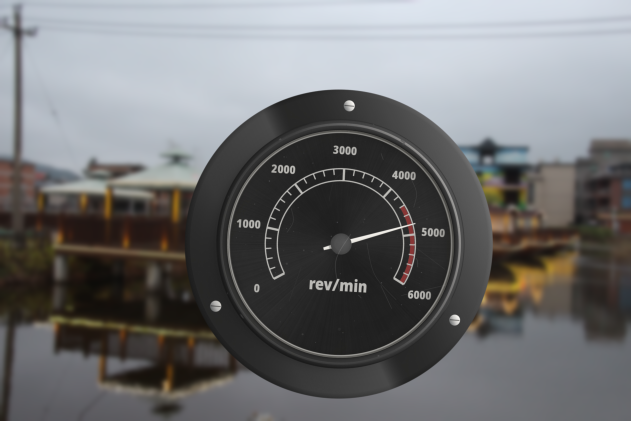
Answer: rpm 4800
